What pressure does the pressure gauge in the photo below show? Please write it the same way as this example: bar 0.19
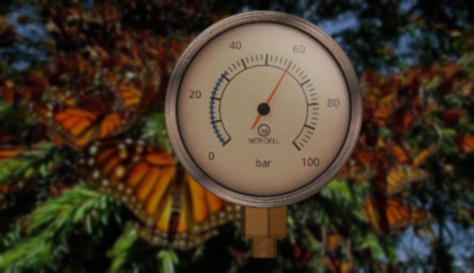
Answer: bar 60
